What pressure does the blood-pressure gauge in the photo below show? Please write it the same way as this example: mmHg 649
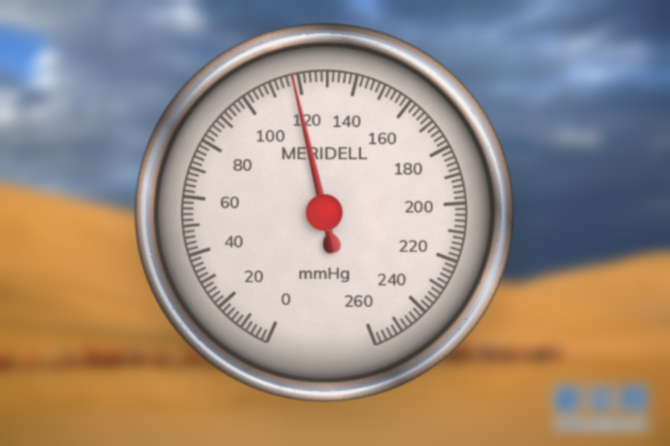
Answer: mmHg 118
